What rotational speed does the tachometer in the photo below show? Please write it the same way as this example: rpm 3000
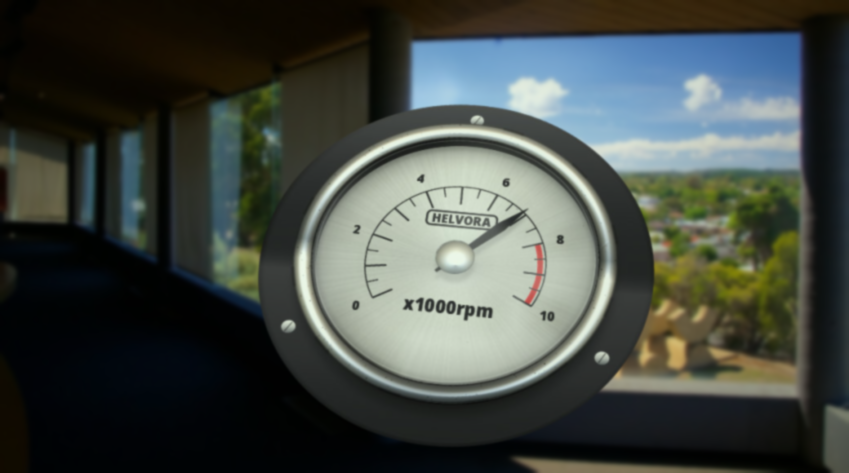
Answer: rpm 7000
